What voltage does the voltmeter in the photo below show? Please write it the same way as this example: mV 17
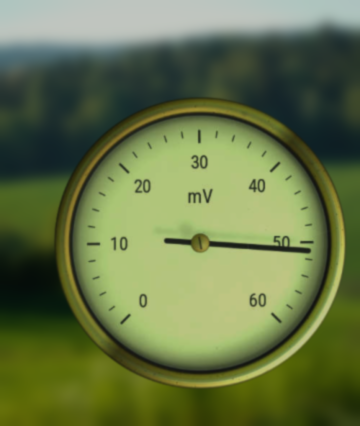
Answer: mV 51
